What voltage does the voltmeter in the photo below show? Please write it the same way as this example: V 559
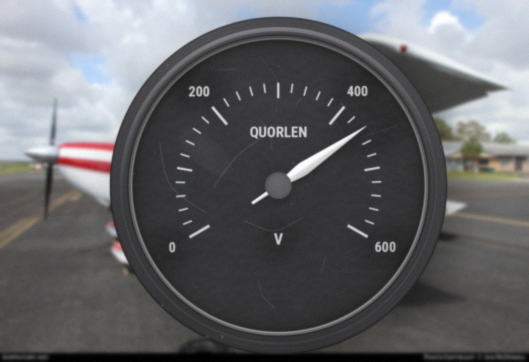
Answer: V 440
